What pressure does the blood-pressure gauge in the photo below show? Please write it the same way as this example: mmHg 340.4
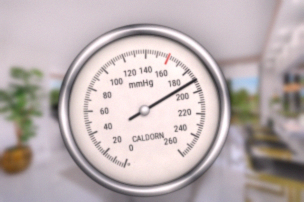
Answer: mmHg 190
